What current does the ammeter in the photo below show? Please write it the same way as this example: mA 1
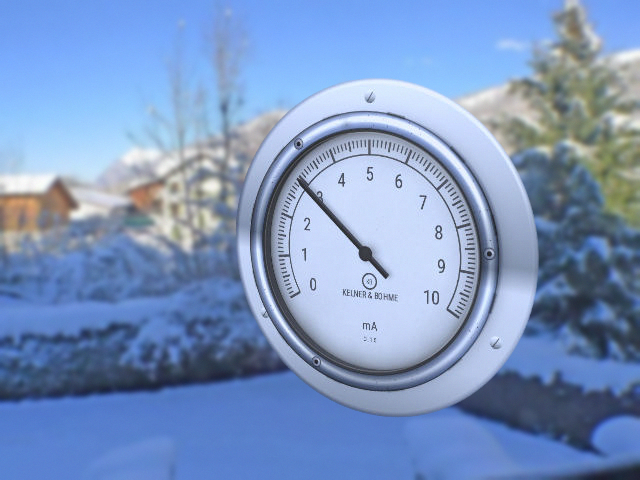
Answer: mA 3
